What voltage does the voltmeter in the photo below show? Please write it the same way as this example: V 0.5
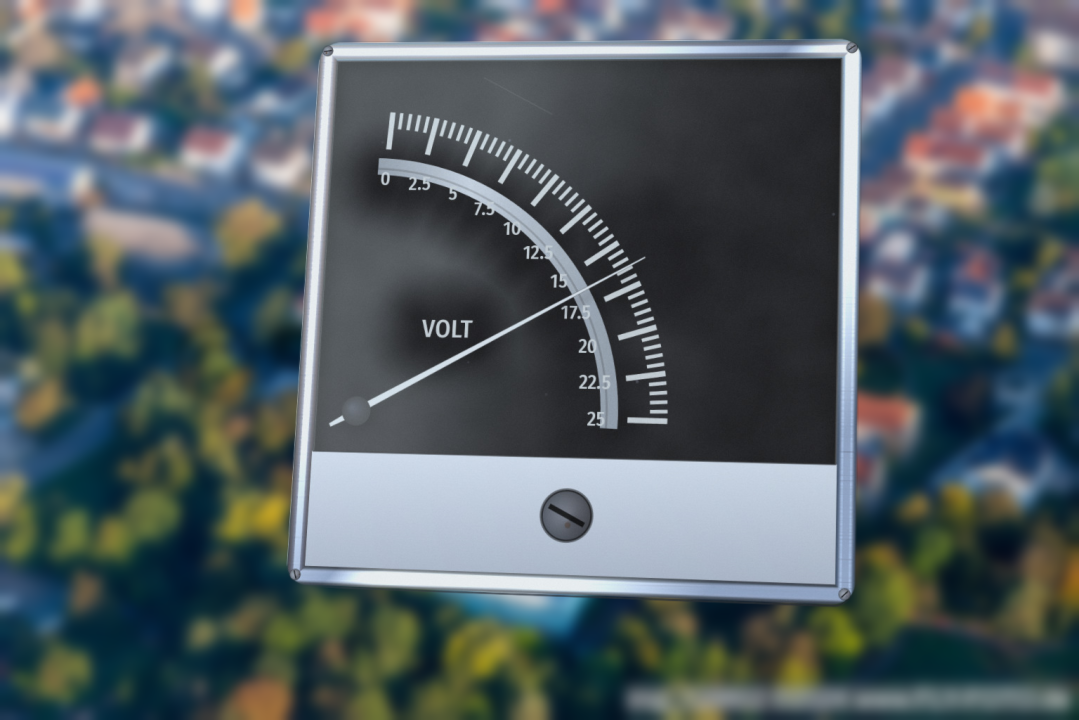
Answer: V 16.5
